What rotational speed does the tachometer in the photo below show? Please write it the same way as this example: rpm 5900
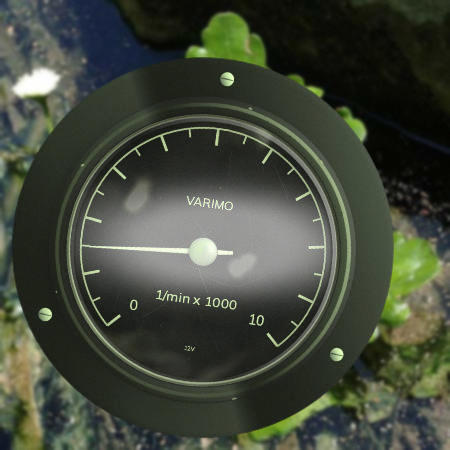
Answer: rpm 1500
